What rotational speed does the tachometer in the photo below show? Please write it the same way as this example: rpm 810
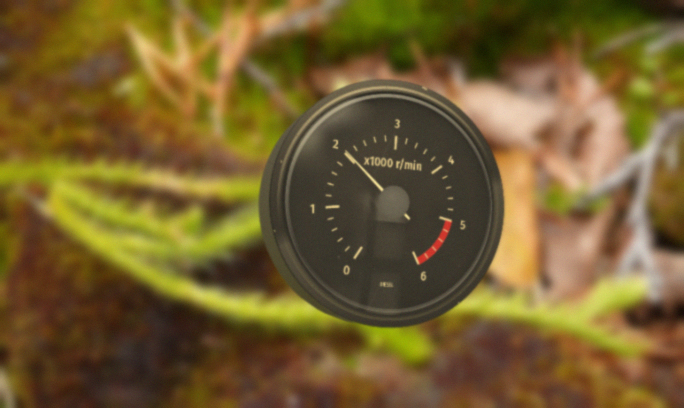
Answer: rpm 2000
